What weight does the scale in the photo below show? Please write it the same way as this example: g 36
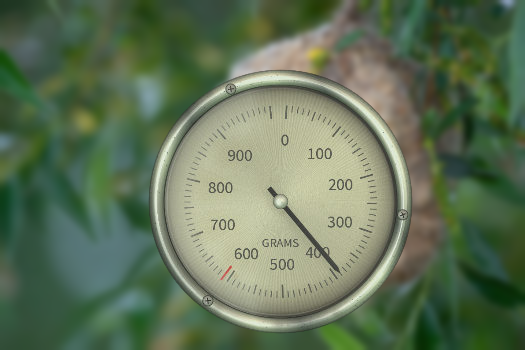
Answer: g 390
